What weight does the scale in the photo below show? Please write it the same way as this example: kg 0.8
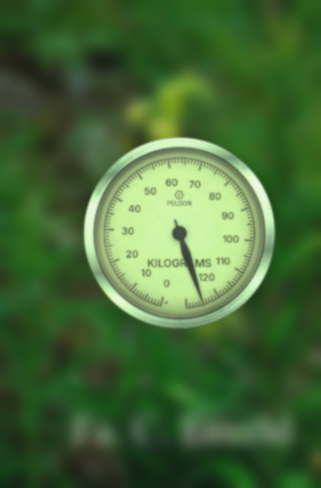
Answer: kg 125
